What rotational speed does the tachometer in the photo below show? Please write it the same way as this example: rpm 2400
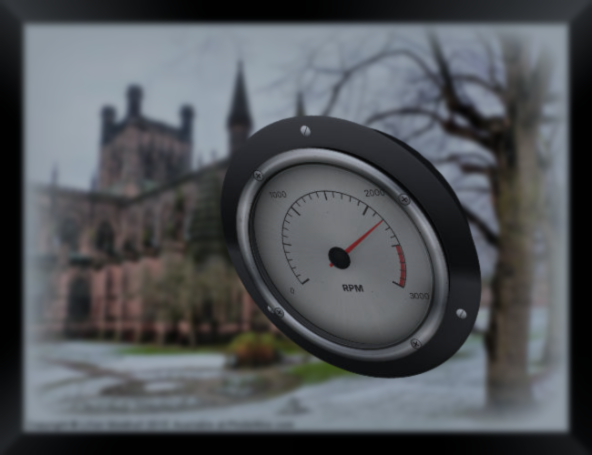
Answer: rpm 2200
